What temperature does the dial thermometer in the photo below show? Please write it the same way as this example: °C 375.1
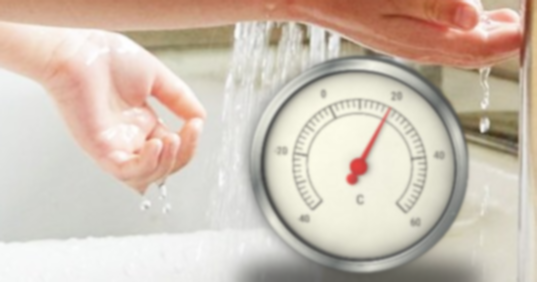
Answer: °C 20
